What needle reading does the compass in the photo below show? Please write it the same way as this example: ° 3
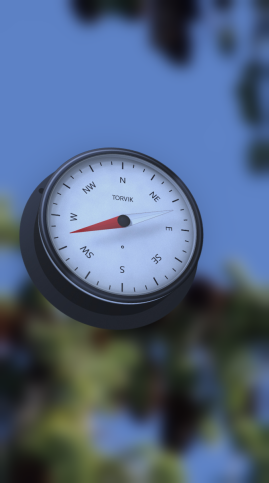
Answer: ° 250
